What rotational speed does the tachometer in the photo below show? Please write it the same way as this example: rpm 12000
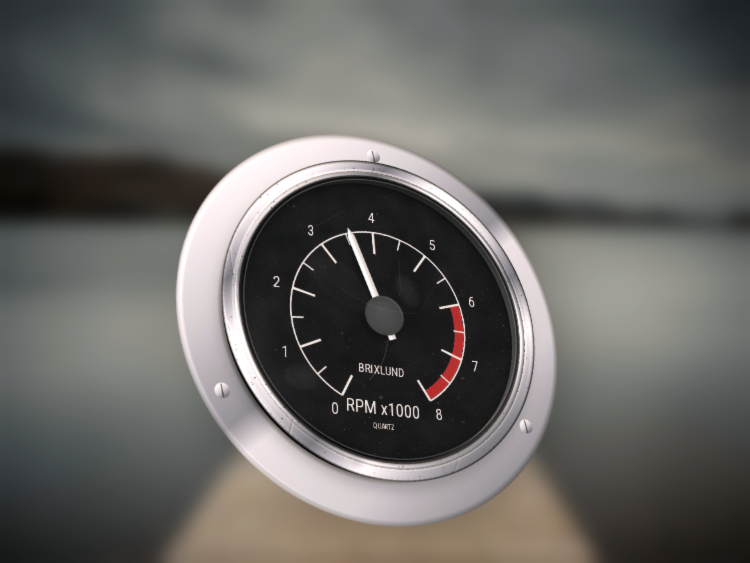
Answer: rpm 3500
